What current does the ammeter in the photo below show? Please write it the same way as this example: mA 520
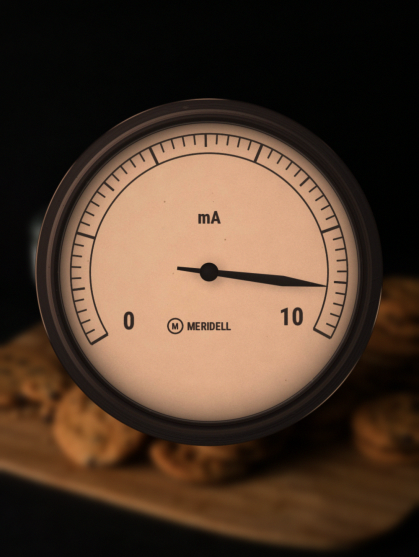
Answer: mA 9.1
